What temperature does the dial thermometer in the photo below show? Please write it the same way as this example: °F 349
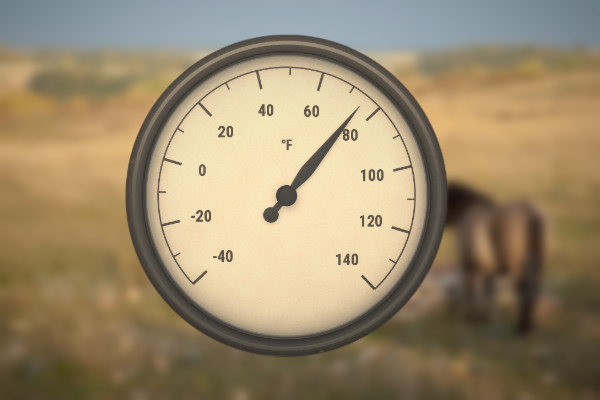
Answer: °F 75
